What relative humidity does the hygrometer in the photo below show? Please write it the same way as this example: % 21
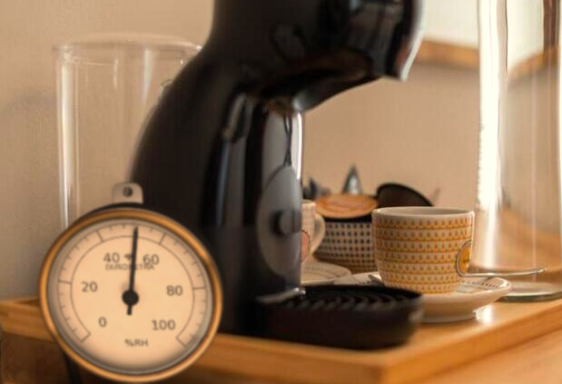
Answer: % 52
